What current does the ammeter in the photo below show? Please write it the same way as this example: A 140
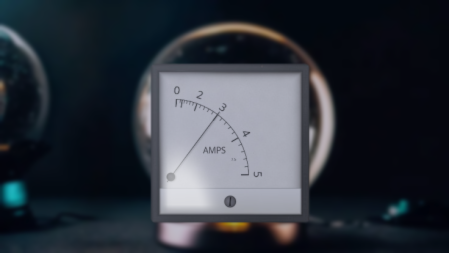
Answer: A 3
